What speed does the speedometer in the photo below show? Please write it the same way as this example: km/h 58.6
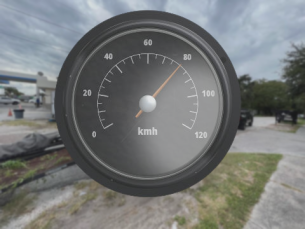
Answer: km/h 80
